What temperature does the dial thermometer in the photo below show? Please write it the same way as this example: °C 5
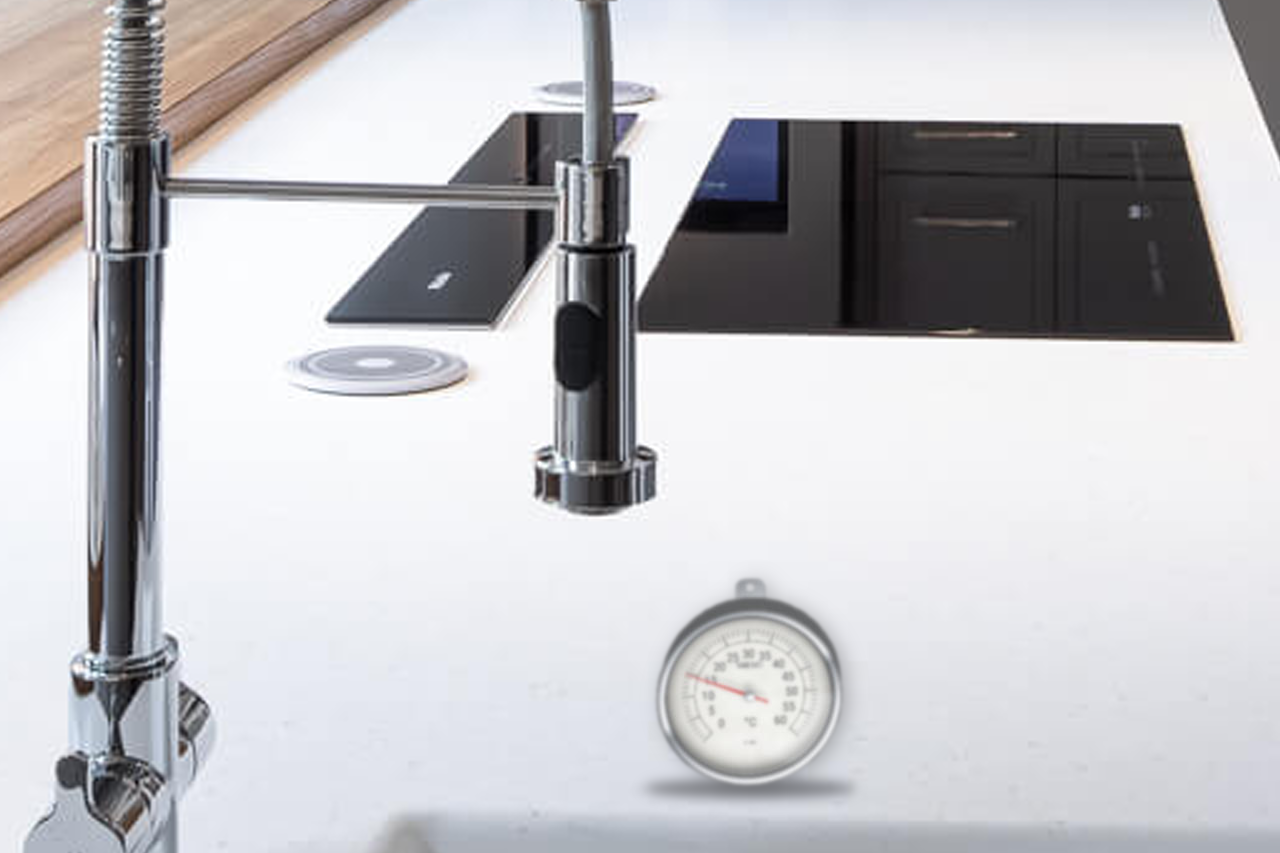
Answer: °C 15
